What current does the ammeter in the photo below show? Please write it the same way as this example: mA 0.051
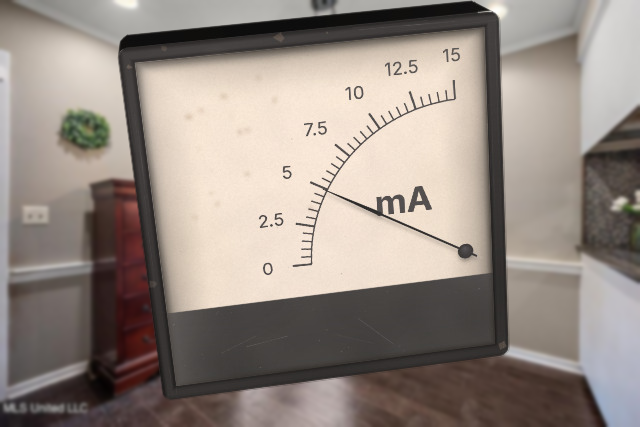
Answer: mA 5
